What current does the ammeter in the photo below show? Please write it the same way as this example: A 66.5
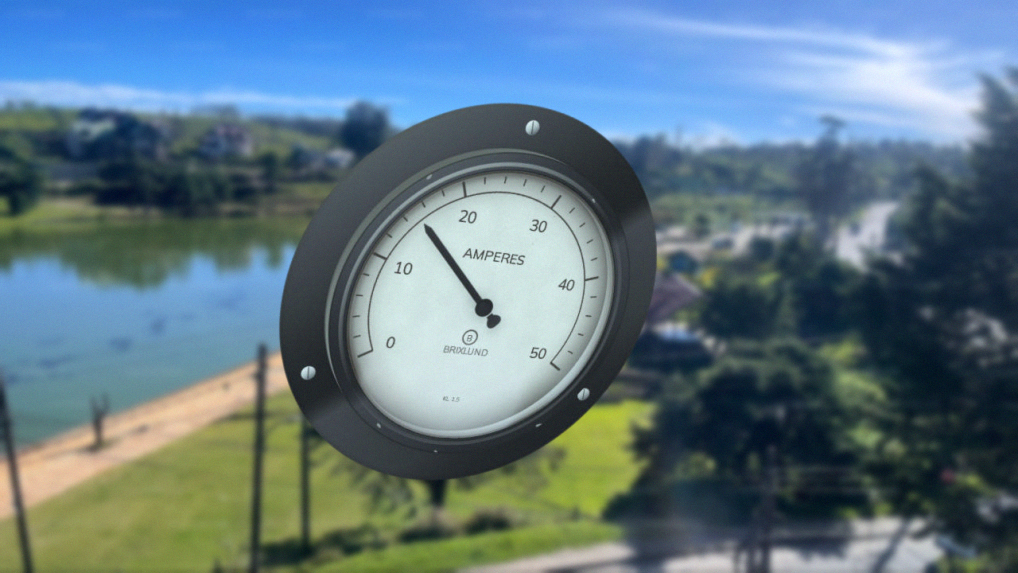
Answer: A 15
